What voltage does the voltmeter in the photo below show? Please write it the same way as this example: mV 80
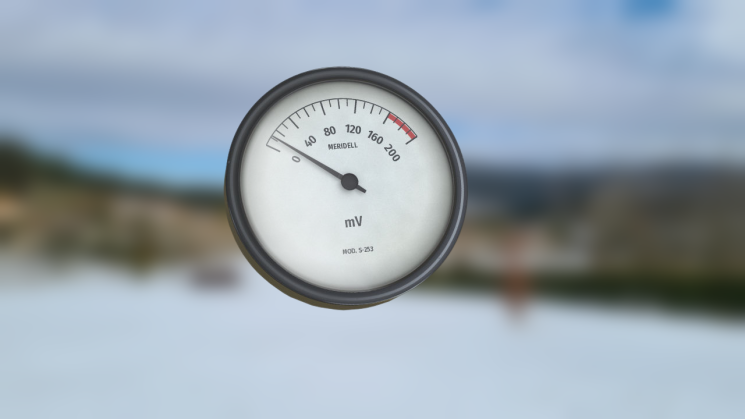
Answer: mV 10
